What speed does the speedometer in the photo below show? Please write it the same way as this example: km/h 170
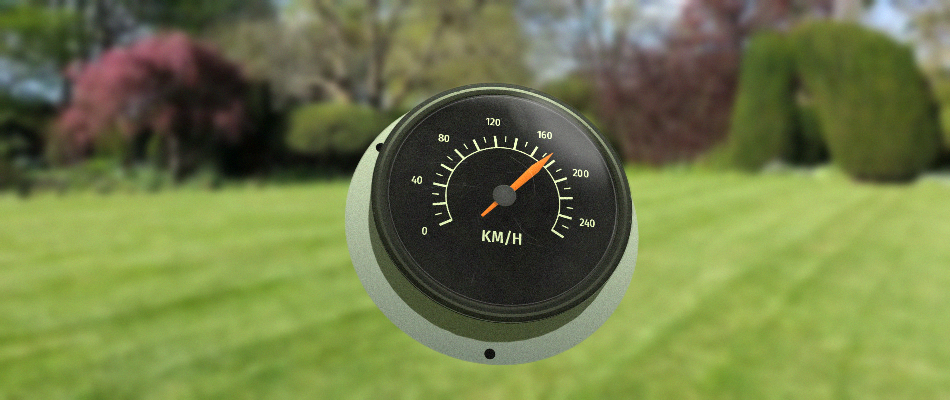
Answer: km/h 175
